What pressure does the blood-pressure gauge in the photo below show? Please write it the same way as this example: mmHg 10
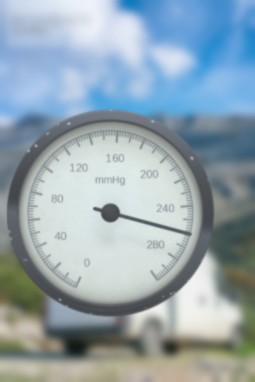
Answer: mmHg 260
